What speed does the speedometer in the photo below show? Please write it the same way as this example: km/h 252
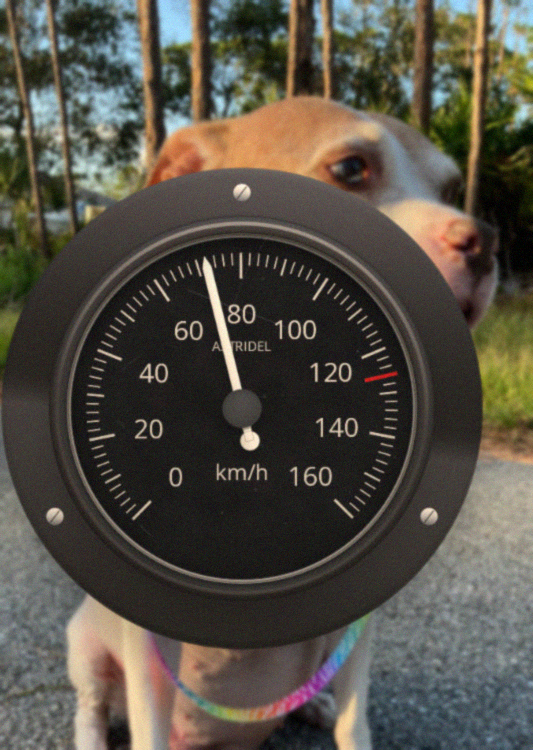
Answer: km/h 72
